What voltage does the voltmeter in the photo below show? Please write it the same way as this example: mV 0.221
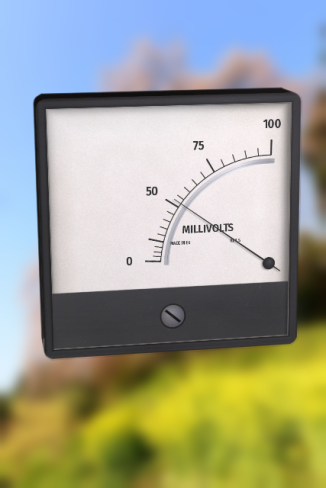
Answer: mV 52.5
